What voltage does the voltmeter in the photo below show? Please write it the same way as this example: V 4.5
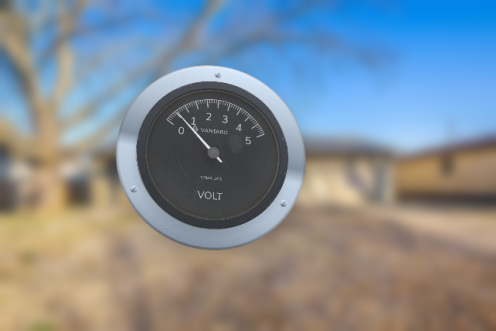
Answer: V 0.5
